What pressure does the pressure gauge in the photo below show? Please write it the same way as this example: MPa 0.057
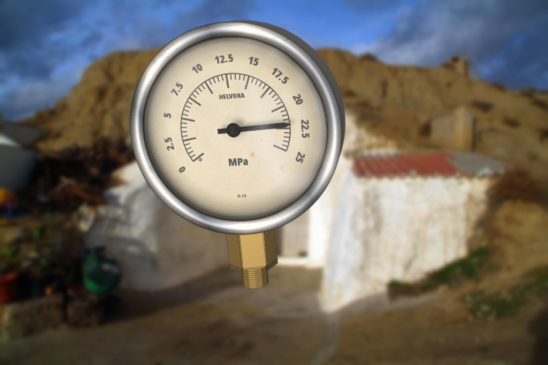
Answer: MPa 22
